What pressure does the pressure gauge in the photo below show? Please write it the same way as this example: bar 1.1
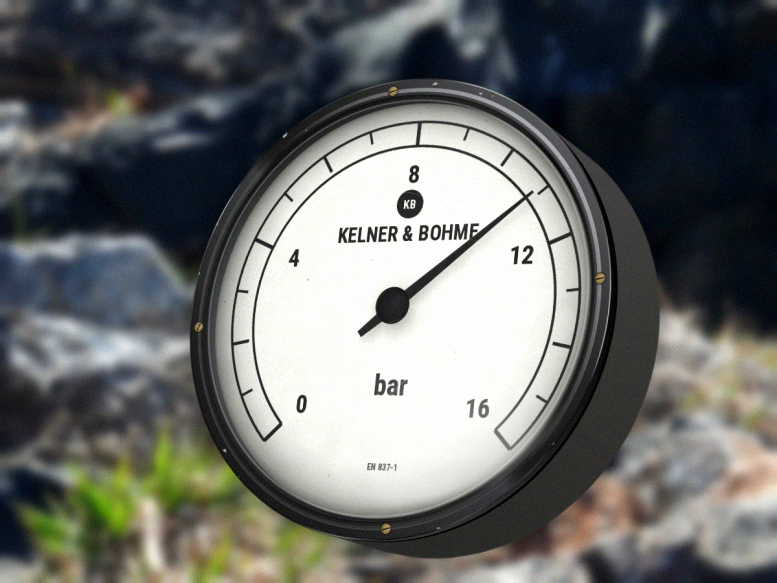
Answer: bar 11
